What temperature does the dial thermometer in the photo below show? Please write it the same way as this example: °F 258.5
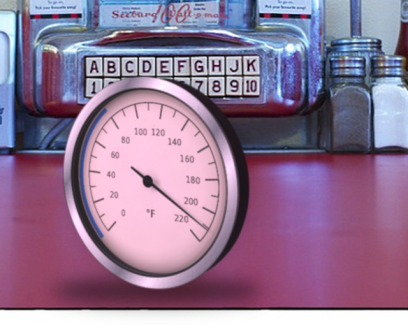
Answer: °F 210
